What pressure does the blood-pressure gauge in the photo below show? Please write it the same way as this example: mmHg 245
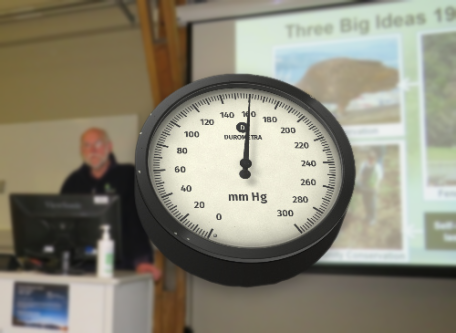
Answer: mmHg 160
